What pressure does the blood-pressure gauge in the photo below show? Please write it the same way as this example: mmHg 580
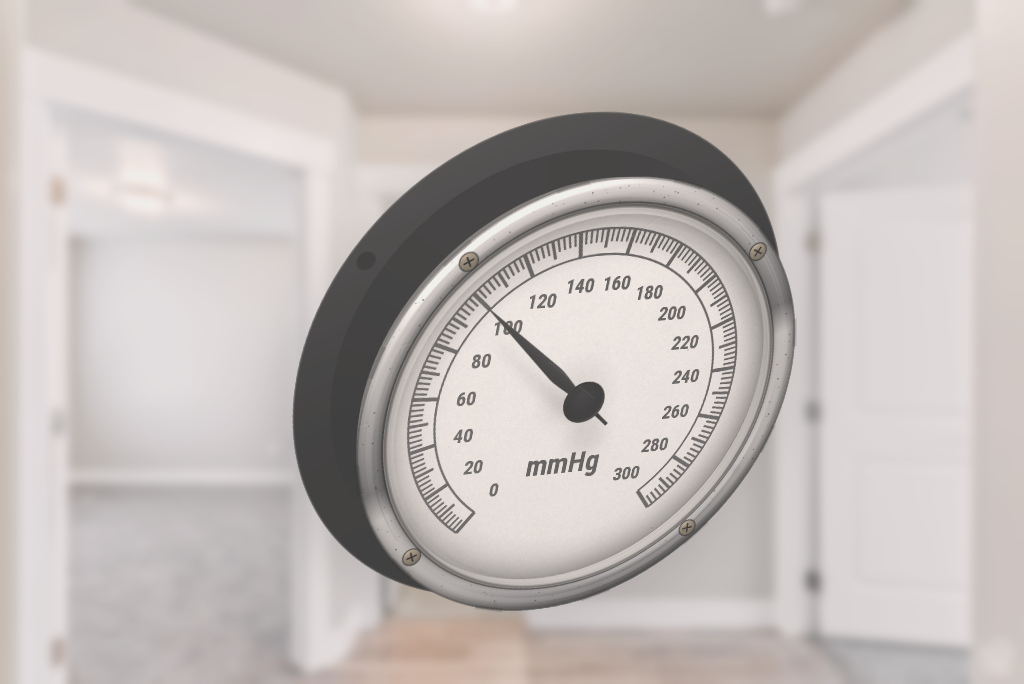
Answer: mmHg 100
